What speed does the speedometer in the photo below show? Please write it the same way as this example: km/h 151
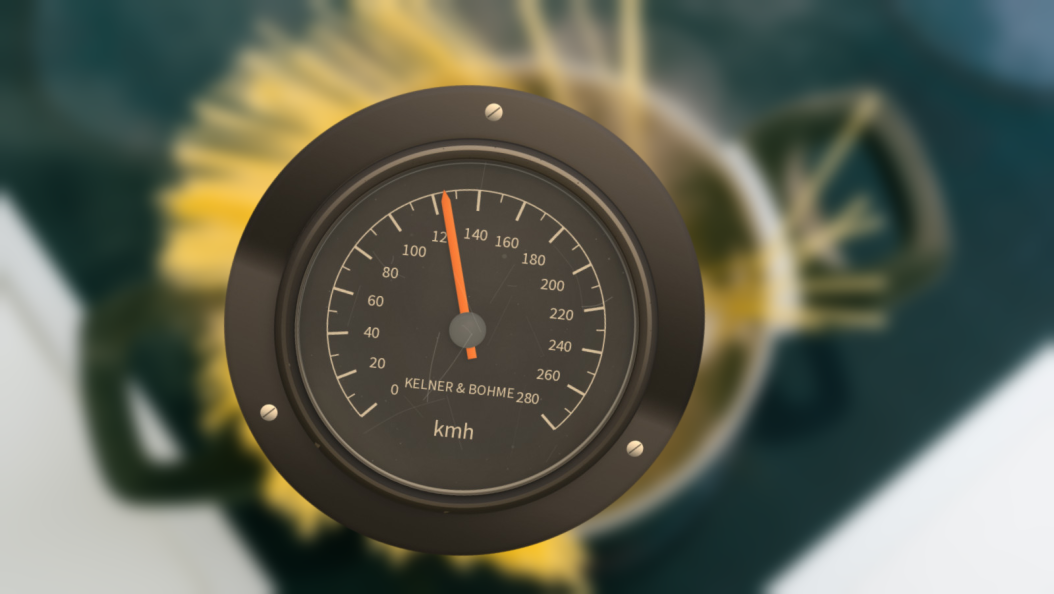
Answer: km/h 125
